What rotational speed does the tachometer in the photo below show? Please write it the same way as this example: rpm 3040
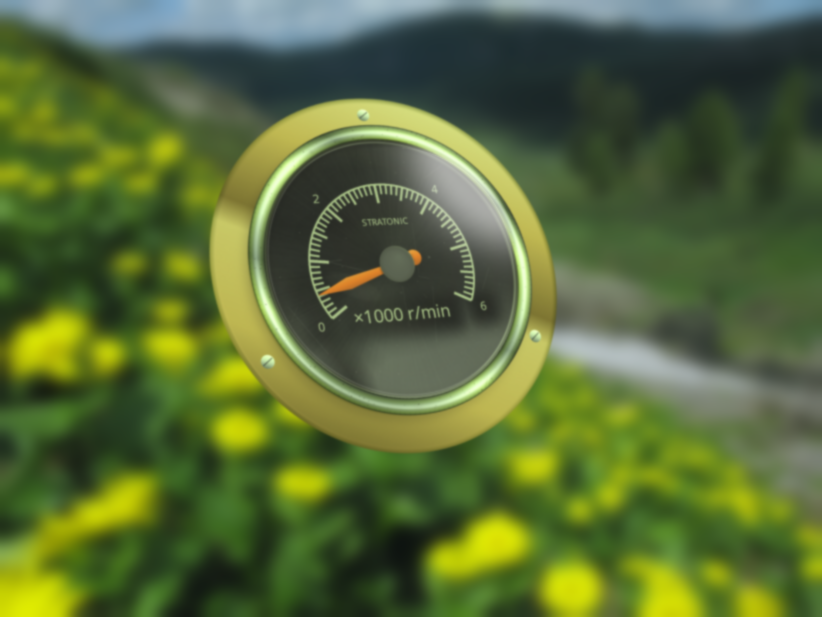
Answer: rpm 400
